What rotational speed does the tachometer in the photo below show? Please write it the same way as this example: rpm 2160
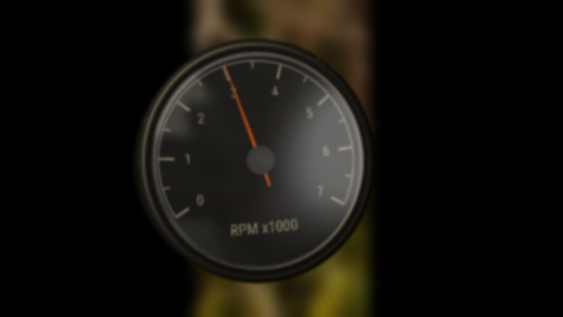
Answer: rpm 3000
